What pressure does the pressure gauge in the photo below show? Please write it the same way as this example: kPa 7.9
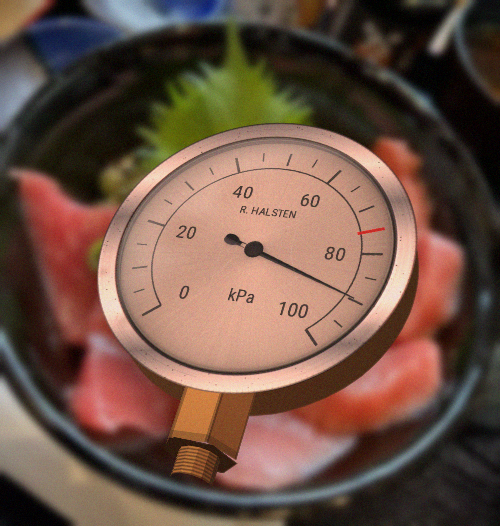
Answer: kPa 90
